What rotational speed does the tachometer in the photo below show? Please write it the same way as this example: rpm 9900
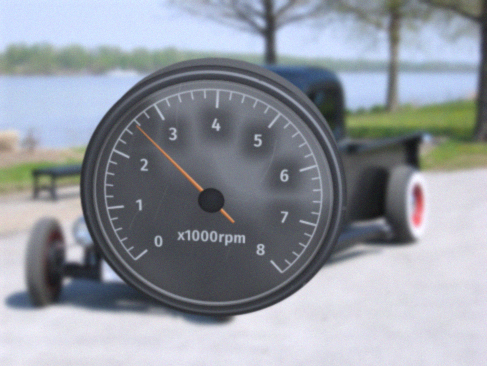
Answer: rpm 2600
